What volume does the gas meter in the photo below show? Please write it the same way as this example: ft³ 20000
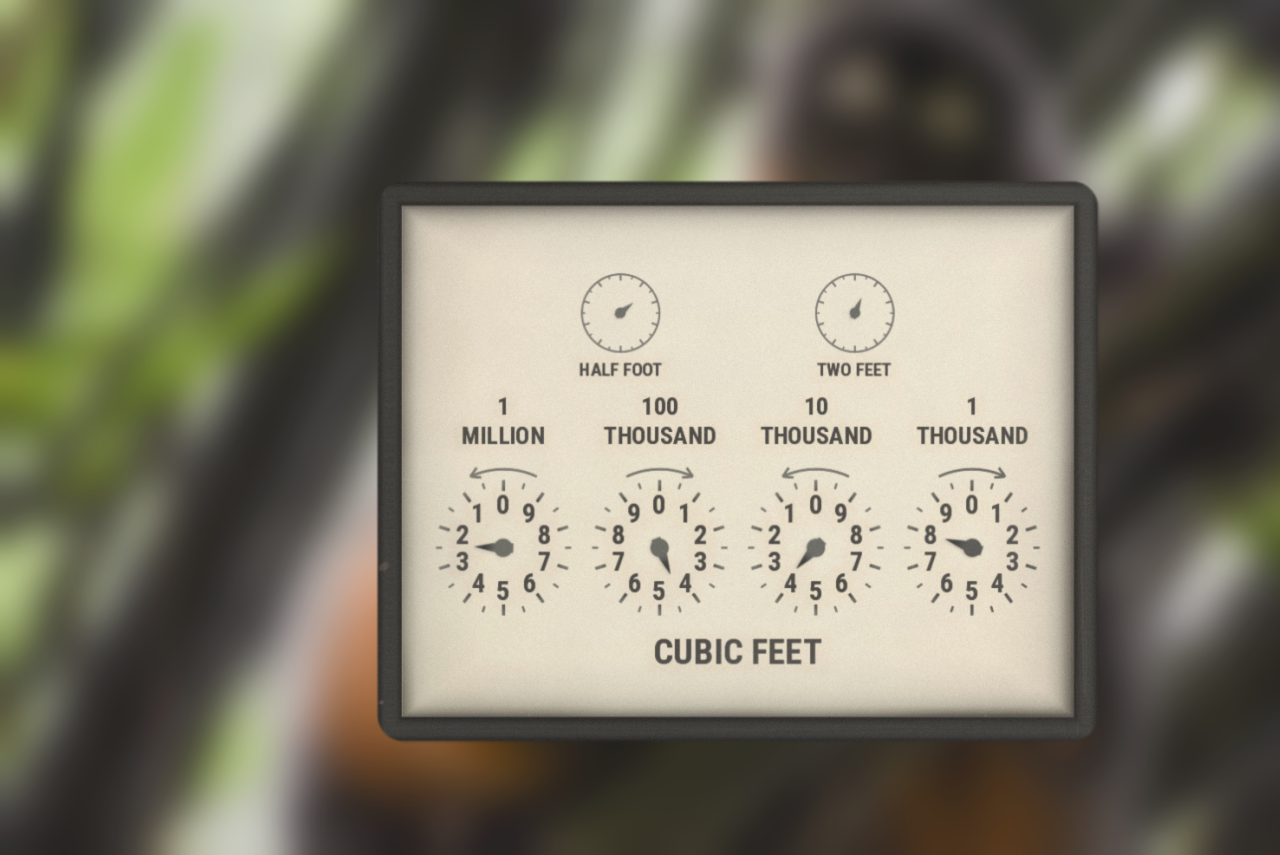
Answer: ft³ 243800
